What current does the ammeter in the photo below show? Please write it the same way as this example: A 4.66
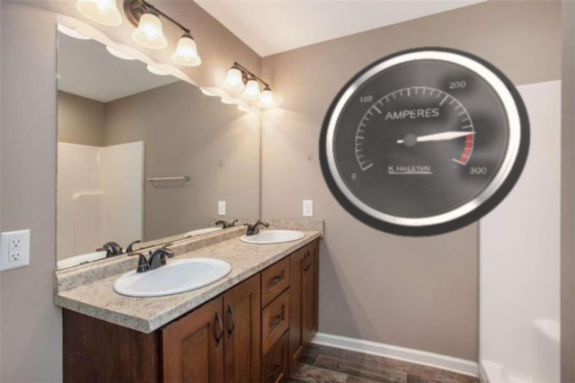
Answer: A 260
